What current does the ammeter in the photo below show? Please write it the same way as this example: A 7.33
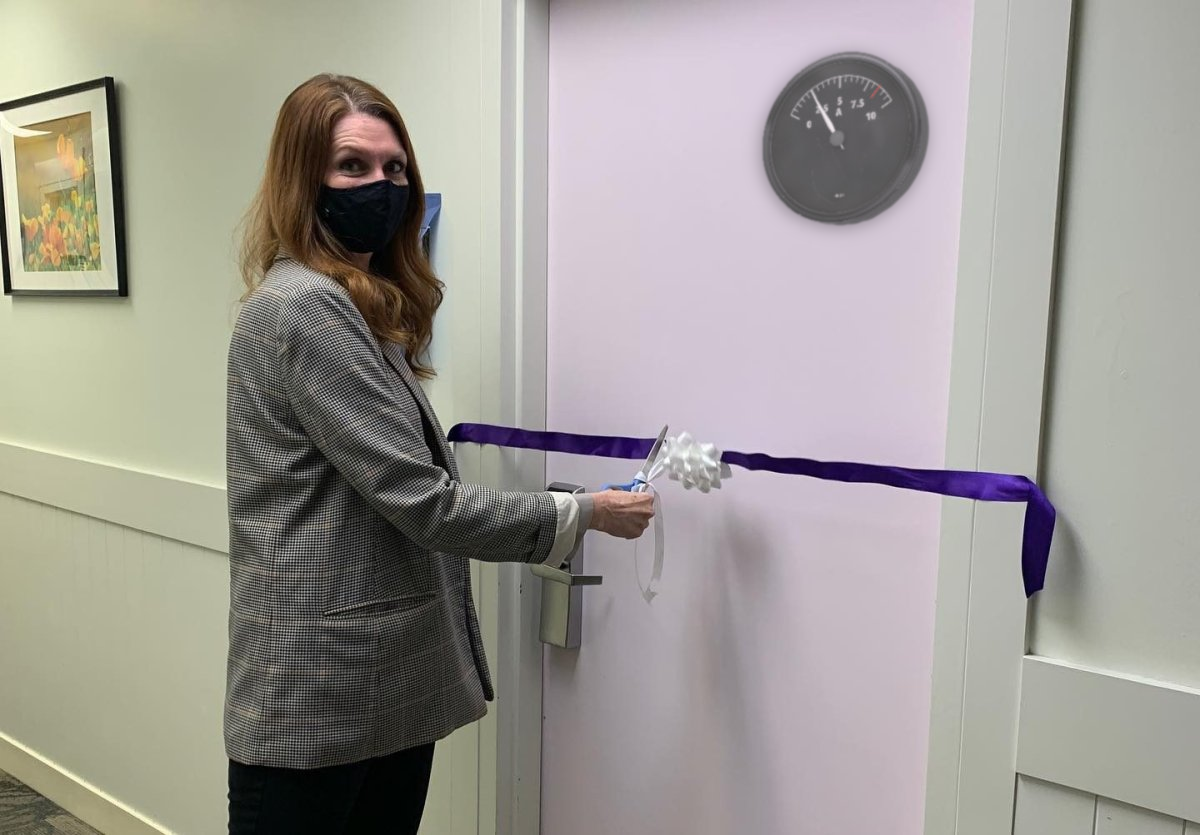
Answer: A 2.5
